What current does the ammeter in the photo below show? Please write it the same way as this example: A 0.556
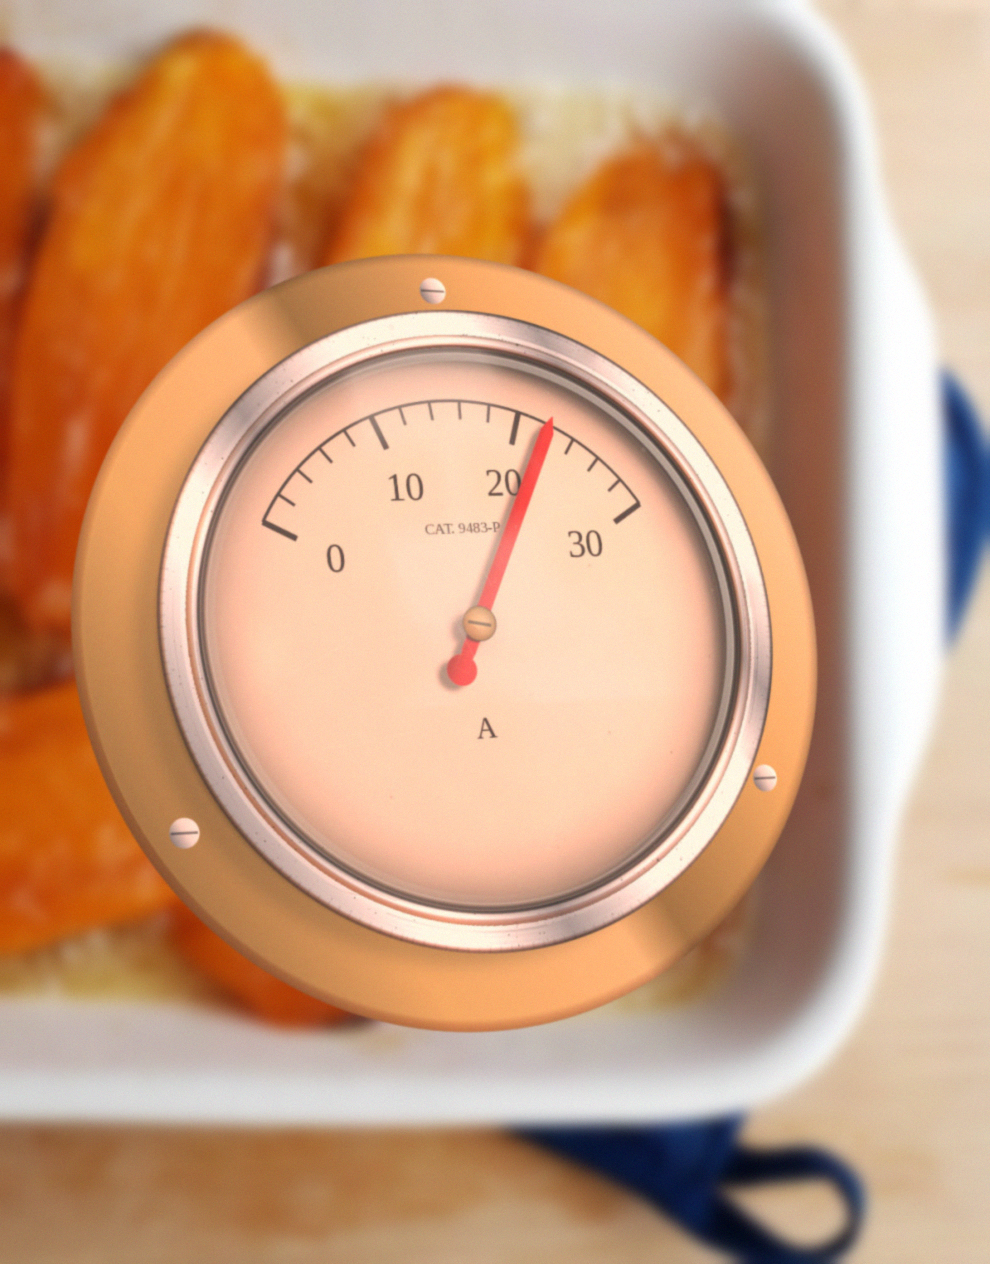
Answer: A 22
